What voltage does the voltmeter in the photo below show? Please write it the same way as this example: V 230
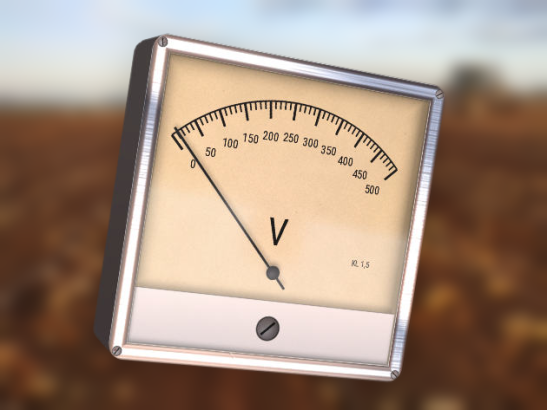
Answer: V 10
